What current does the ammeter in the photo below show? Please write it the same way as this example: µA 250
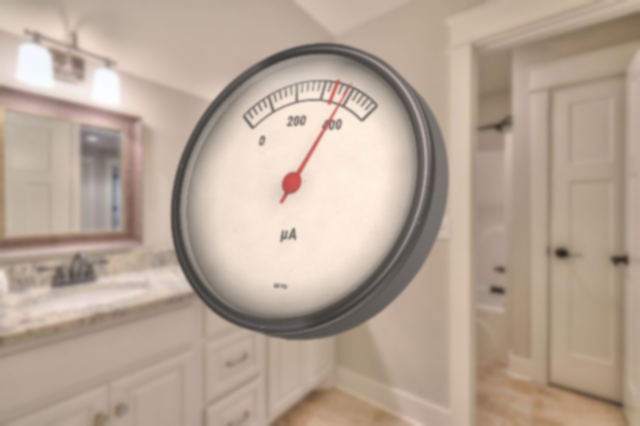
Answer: µA 400
